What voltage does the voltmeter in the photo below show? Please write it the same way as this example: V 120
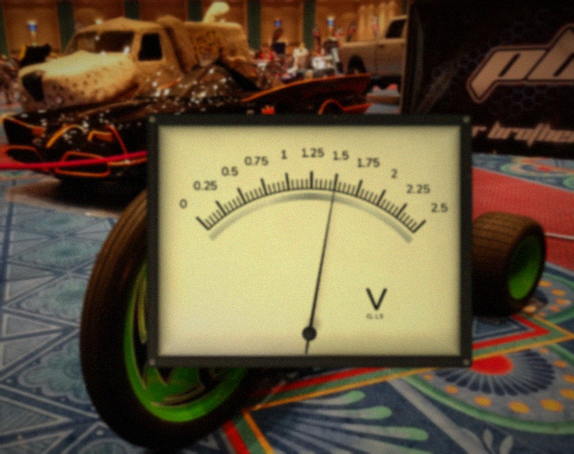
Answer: V 1.5
